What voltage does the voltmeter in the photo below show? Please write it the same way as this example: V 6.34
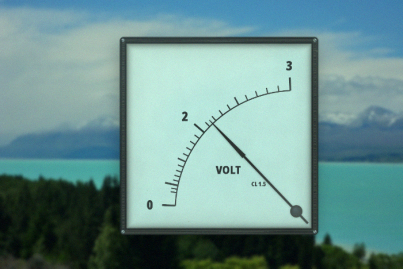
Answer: V 2.15
